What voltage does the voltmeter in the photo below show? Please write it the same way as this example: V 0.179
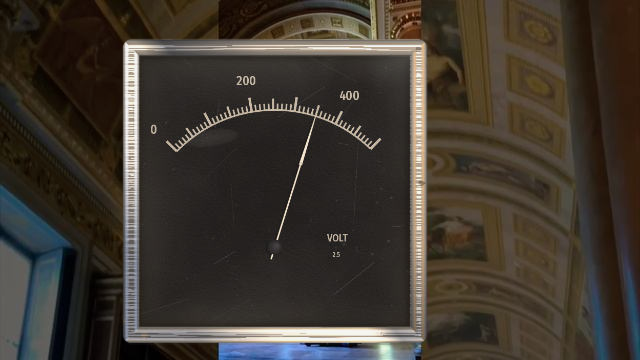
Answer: V 350
